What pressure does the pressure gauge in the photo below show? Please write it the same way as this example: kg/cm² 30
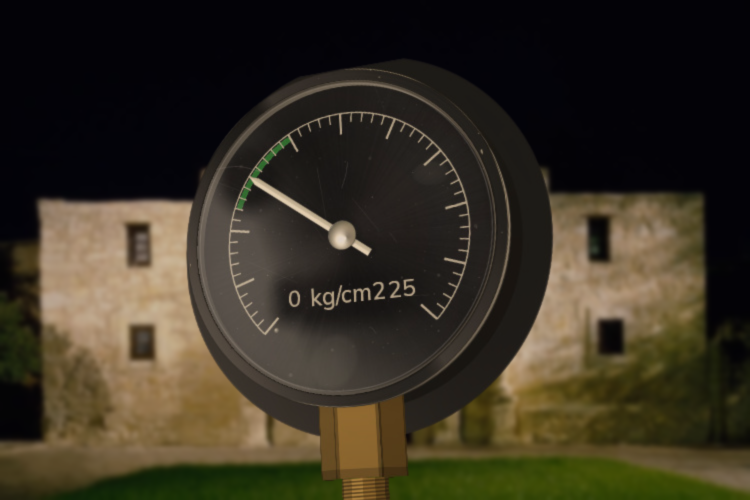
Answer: kg/cm² 7.5
